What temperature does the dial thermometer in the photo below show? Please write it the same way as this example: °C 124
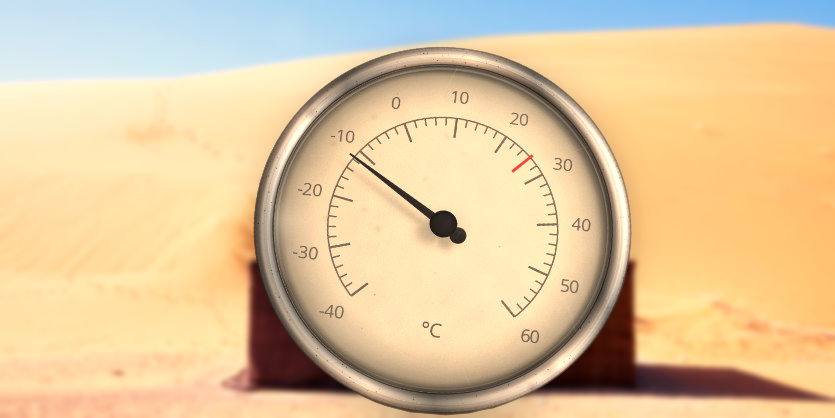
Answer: °C -12
